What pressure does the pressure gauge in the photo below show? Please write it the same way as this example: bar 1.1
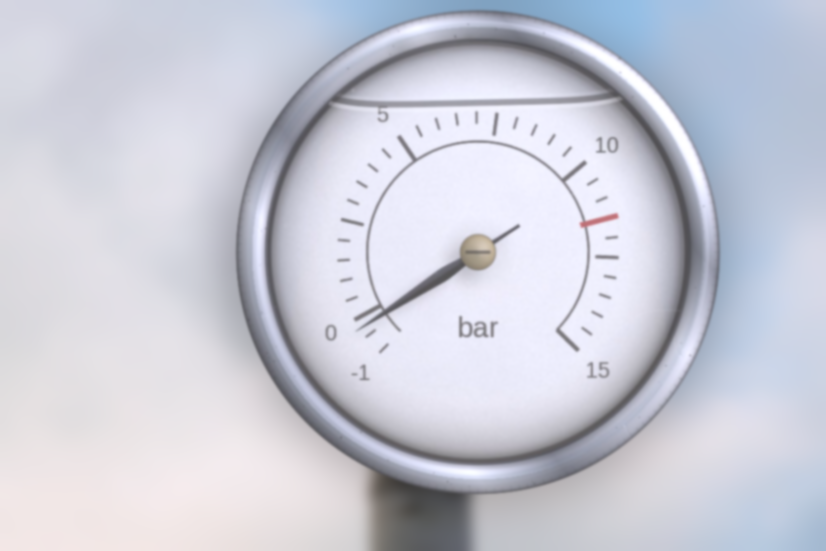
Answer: bar -0.25
